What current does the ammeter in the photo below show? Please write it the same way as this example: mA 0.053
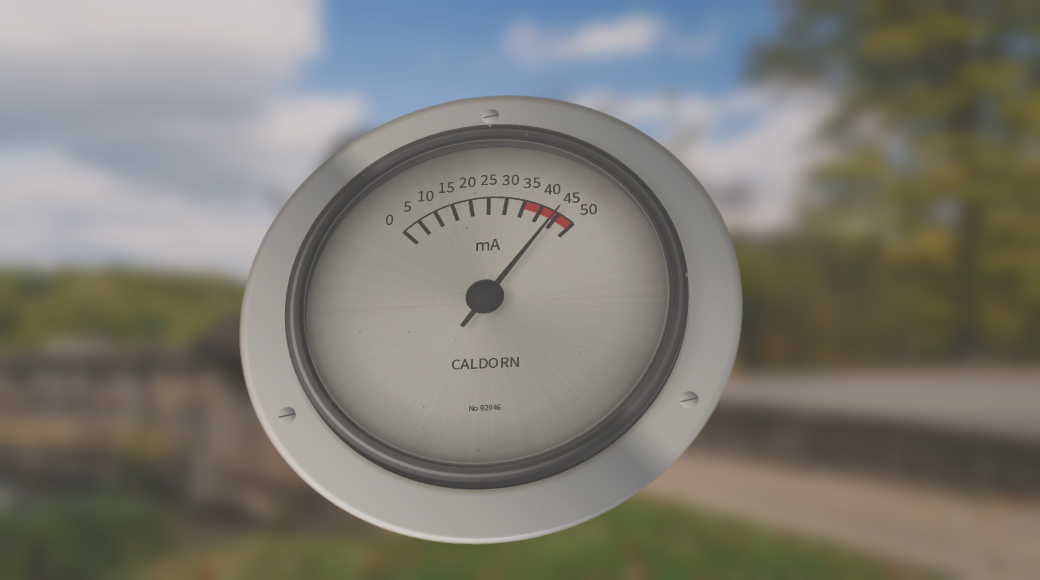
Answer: mA 45
